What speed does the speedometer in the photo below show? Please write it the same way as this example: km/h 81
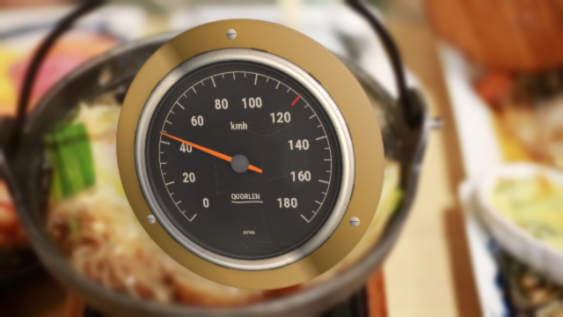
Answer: km/h 45
